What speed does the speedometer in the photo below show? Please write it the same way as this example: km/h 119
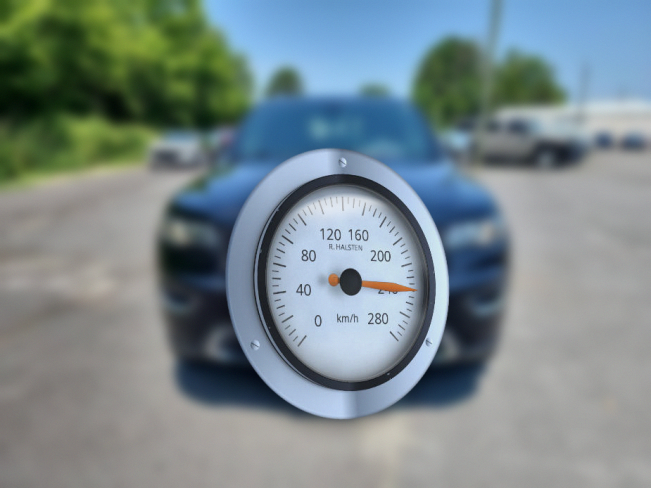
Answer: km/h 240
